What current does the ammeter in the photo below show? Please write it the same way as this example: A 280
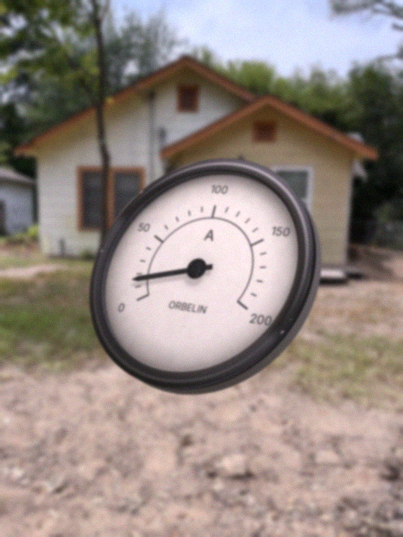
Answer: A 15
